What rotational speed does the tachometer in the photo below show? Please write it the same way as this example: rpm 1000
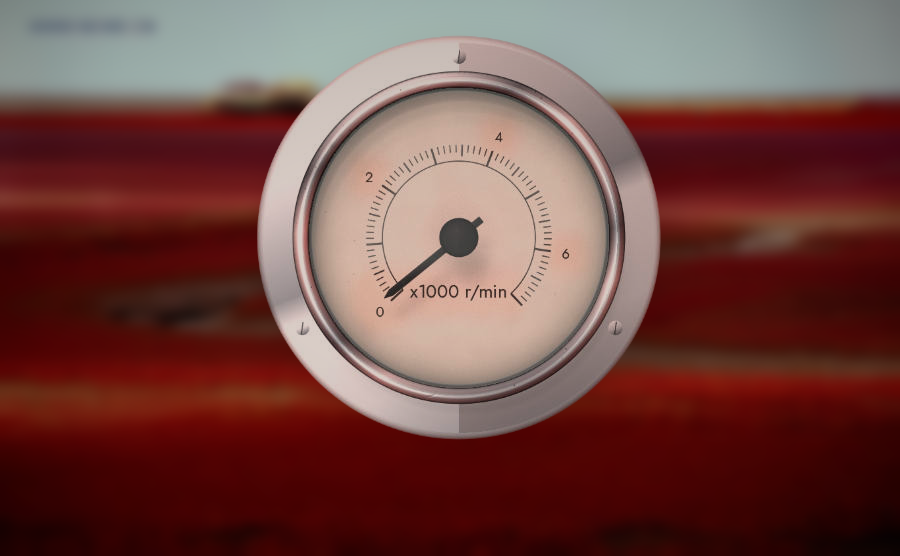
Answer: rpm 100
